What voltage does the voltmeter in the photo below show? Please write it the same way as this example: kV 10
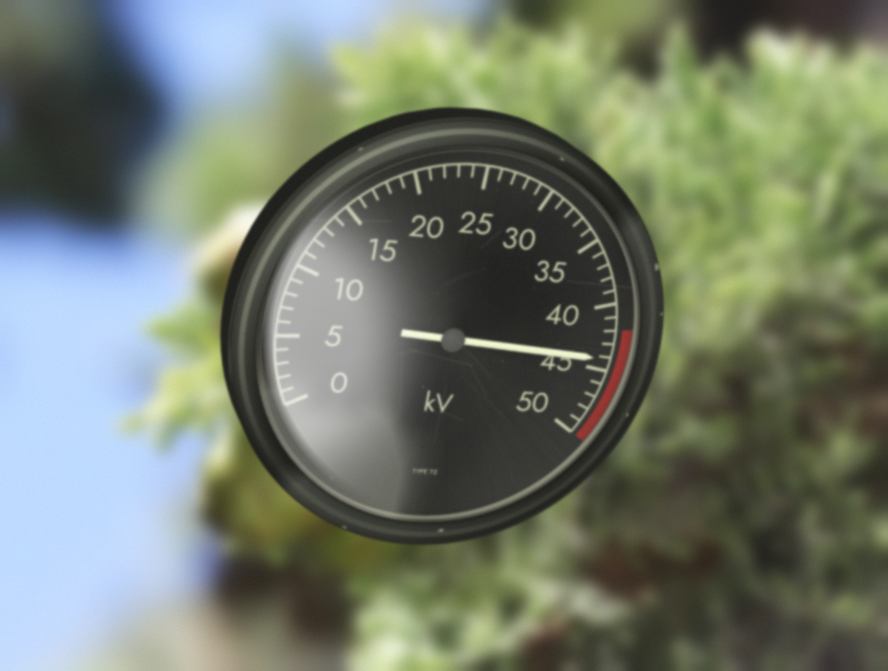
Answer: kV 44
